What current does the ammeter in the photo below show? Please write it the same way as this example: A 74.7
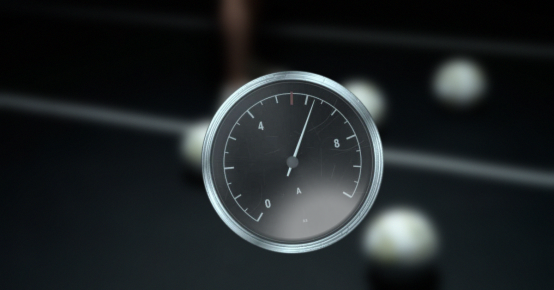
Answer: A 6.25
